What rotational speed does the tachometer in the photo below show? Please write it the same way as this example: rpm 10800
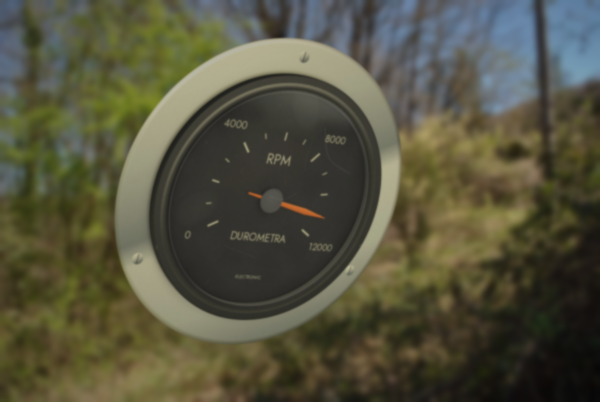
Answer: rpm 11000
